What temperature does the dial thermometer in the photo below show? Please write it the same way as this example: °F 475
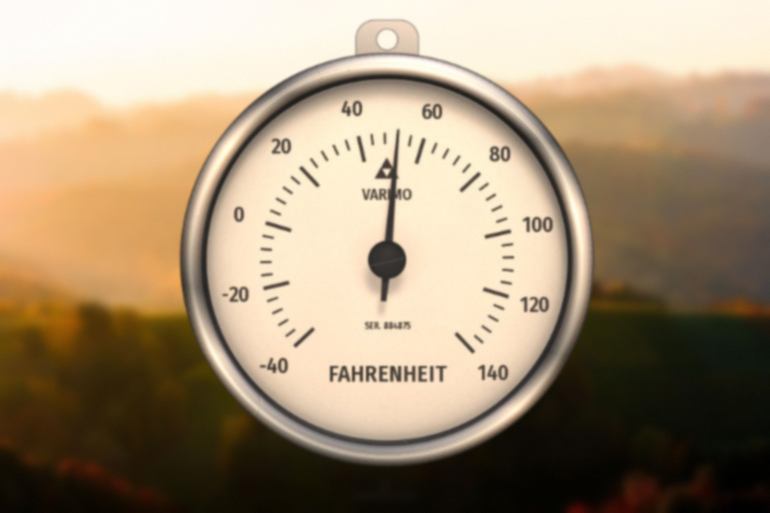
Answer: °F 52
